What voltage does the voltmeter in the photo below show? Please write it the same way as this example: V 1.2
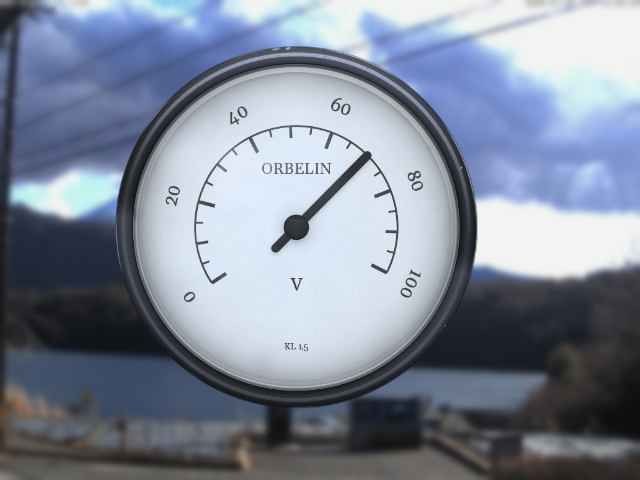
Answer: V 70
